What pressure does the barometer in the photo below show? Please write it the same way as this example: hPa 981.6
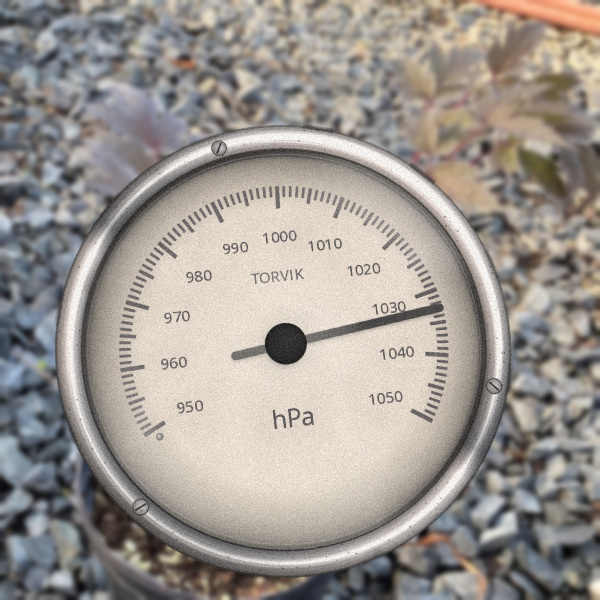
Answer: hPa 1033
